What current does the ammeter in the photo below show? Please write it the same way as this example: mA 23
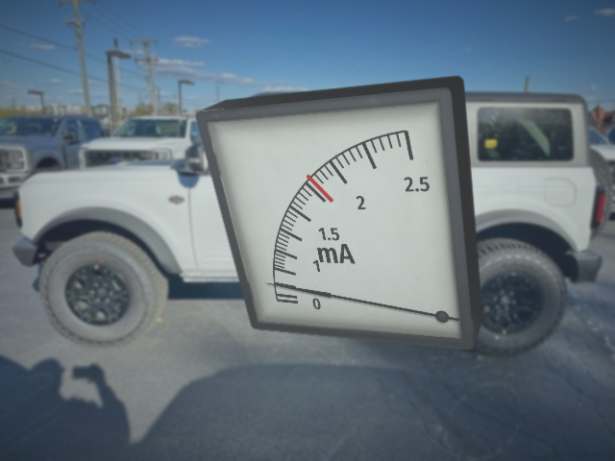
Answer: mA 0.5
